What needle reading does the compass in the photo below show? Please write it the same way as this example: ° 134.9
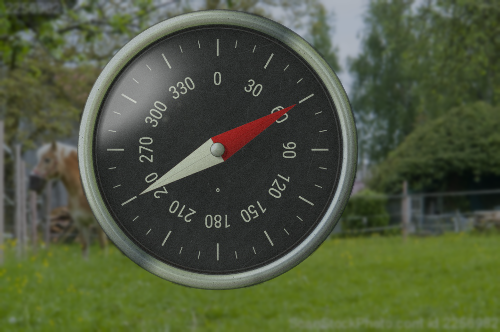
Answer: ° 60
